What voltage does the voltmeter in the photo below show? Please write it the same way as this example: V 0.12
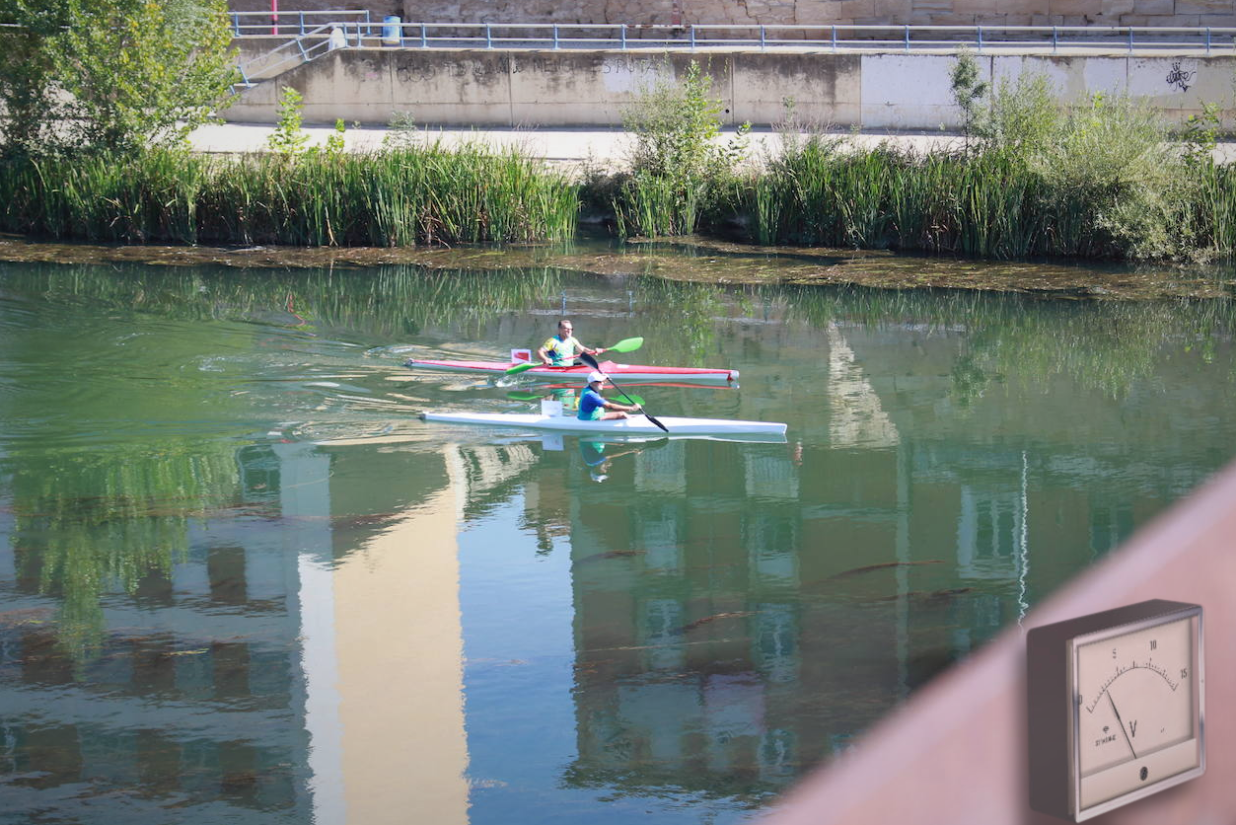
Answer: V 2.5
